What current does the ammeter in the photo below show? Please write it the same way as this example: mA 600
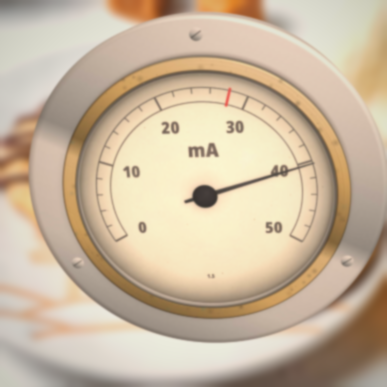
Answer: mA 40
